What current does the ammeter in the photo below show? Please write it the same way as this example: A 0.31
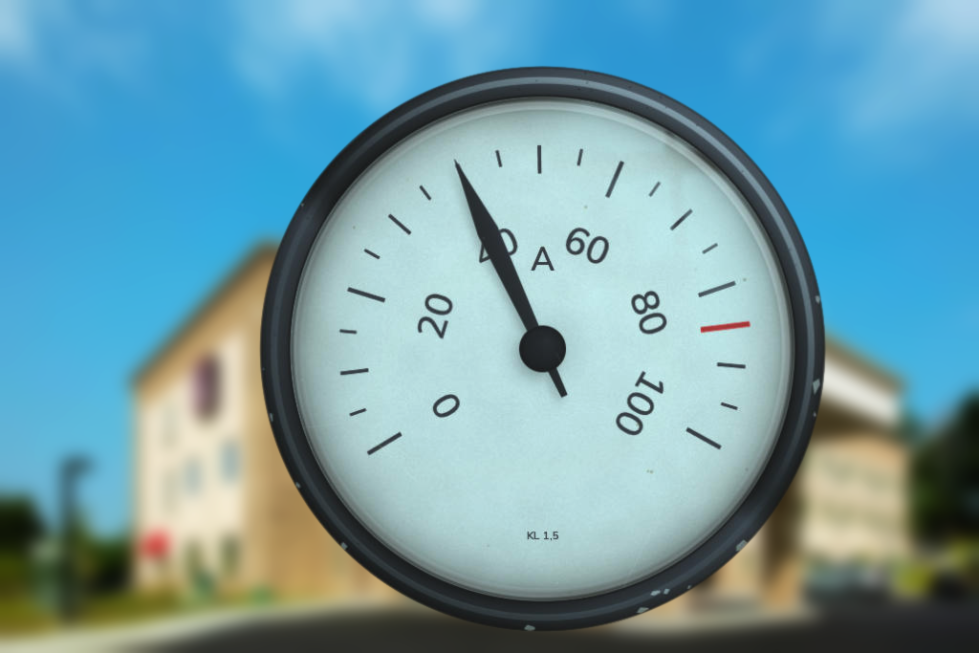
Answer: A 40
